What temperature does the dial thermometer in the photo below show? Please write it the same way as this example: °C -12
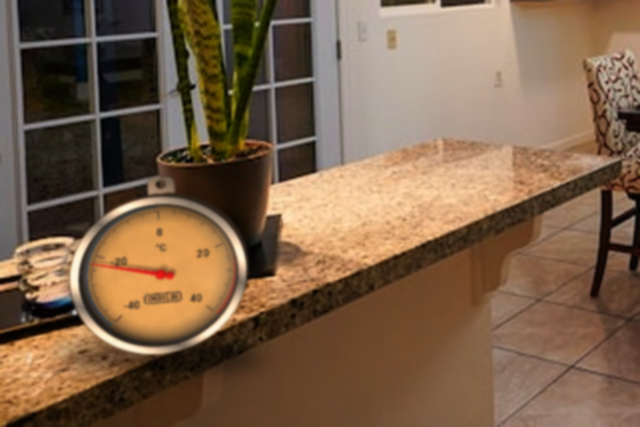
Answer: °C -22
